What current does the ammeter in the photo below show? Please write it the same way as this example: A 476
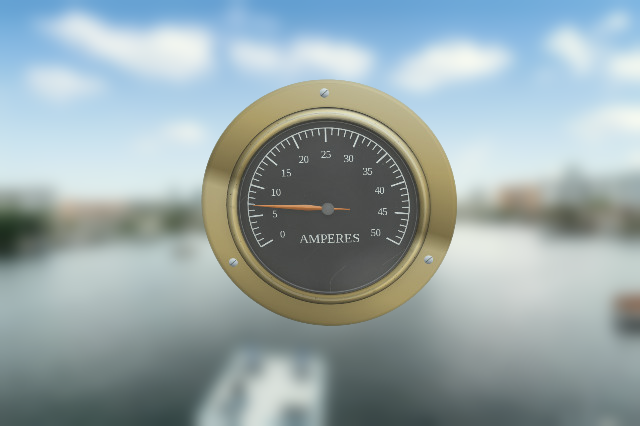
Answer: A 7
